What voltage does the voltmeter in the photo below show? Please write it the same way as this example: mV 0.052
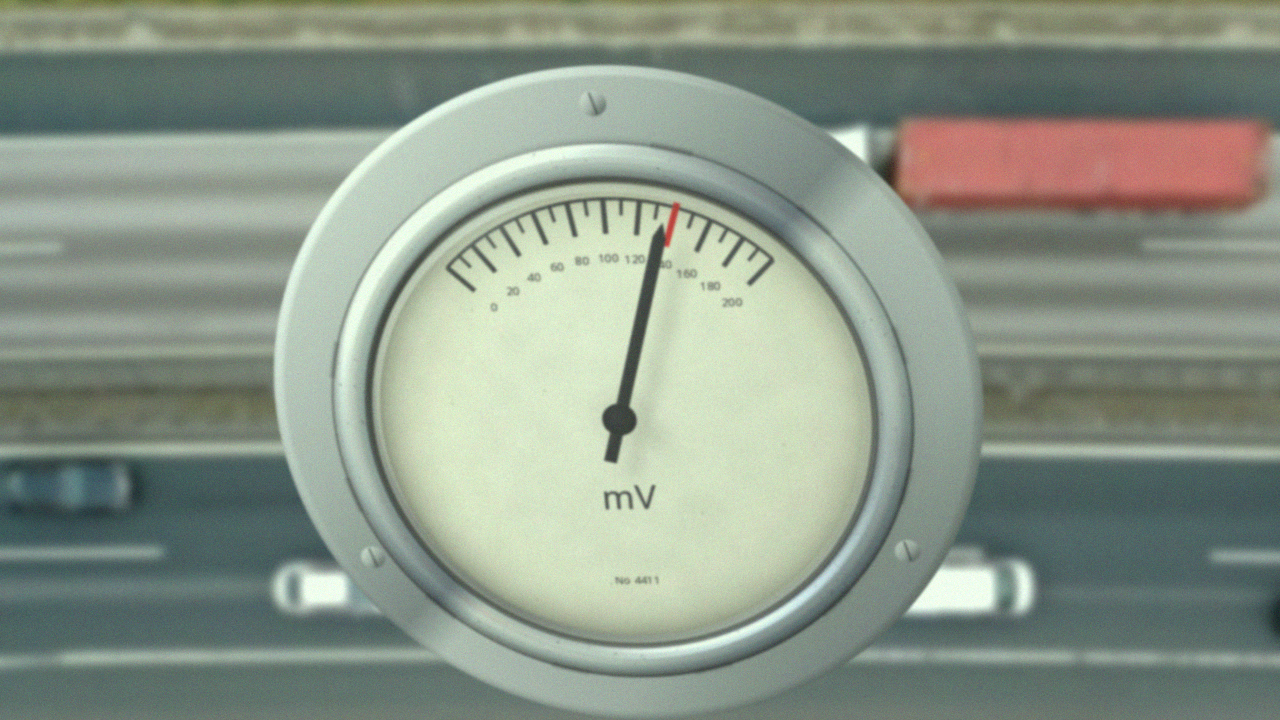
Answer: mV 135
